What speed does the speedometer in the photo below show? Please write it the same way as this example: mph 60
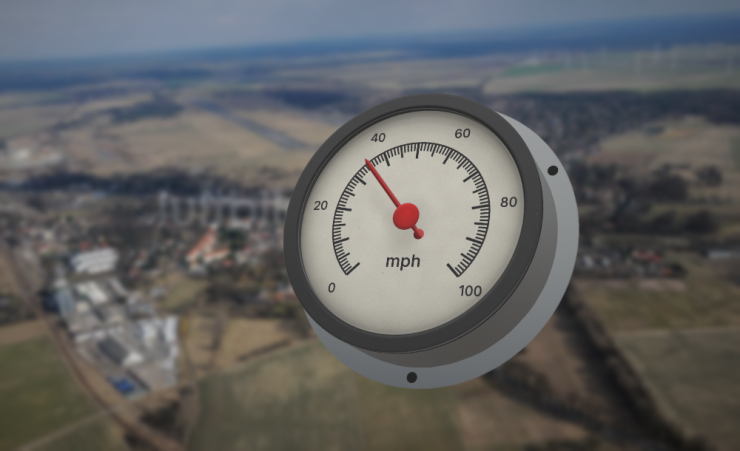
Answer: mph 35
